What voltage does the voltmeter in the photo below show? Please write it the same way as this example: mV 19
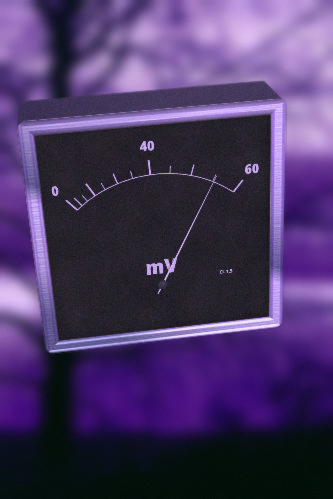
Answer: mV 55
